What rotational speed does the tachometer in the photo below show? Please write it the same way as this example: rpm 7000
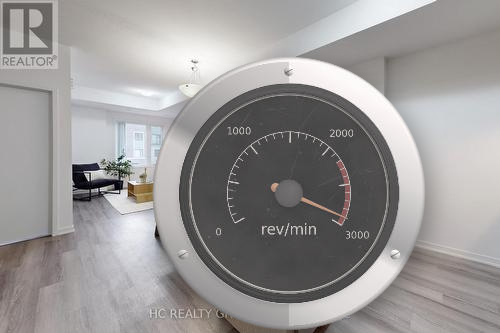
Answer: rpm 2900
